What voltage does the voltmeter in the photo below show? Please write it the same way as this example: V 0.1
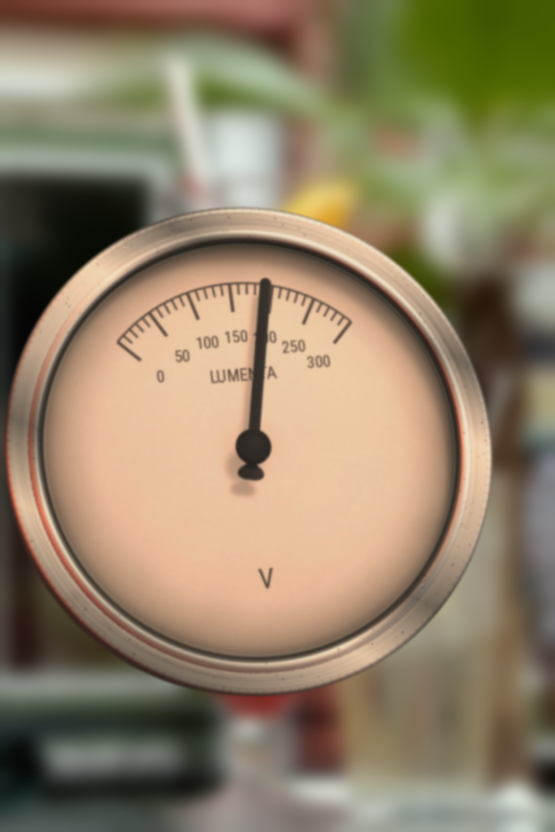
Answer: V 190
